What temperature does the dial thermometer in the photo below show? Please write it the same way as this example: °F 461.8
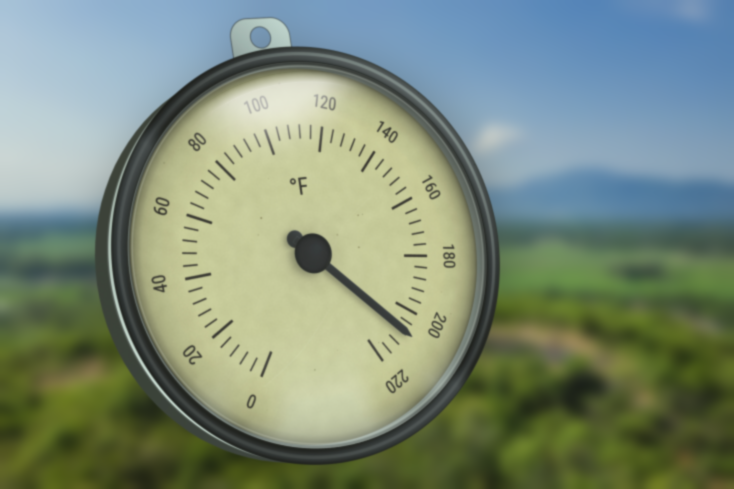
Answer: °F 208
